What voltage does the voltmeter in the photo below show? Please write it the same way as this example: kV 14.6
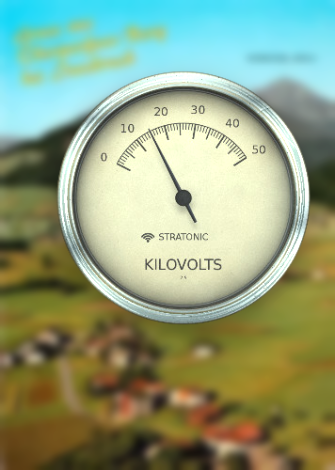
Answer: kV 15
